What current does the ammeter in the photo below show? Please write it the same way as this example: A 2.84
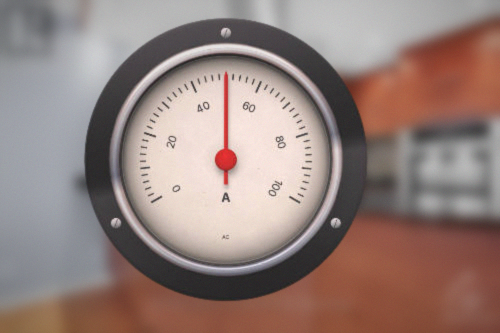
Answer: A 50
